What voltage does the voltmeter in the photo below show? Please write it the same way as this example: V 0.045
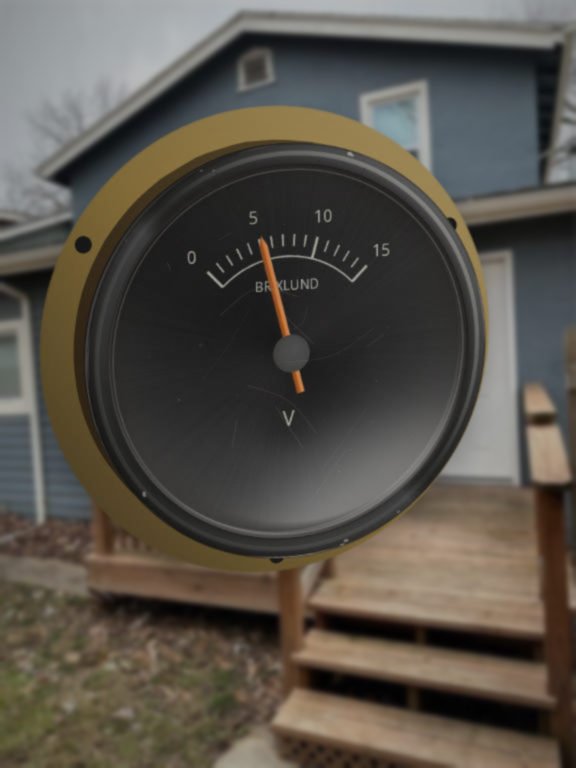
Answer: V 5
